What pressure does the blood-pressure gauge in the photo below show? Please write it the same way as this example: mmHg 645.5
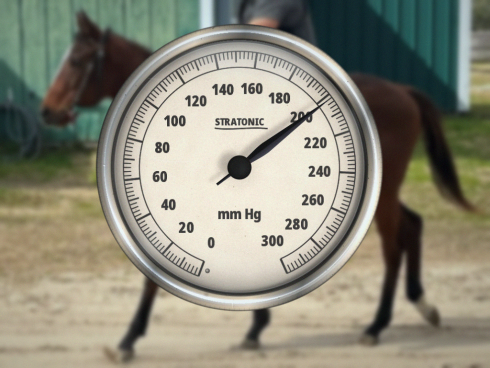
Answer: mmHg 202
